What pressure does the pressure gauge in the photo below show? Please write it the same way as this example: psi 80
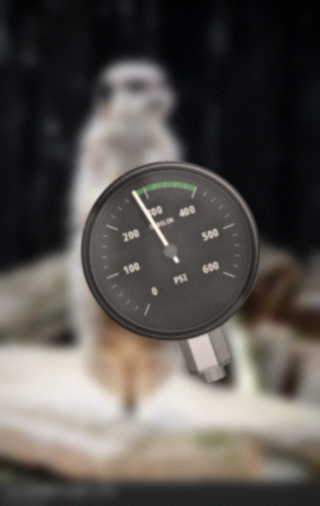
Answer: psi 280
